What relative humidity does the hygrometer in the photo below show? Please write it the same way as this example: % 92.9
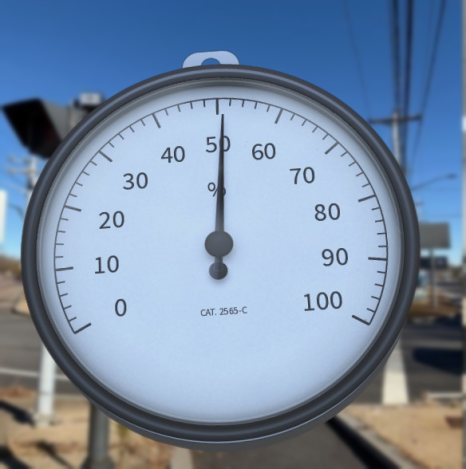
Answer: % 51
